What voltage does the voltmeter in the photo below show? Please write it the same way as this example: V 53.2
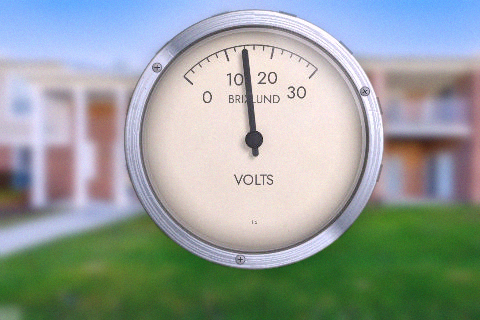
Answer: V 14
